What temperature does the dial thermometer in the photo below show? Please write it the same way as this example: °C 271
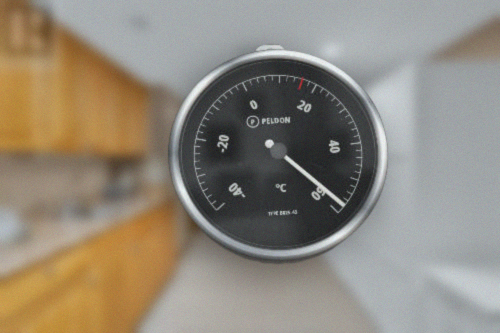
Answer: °C 58
